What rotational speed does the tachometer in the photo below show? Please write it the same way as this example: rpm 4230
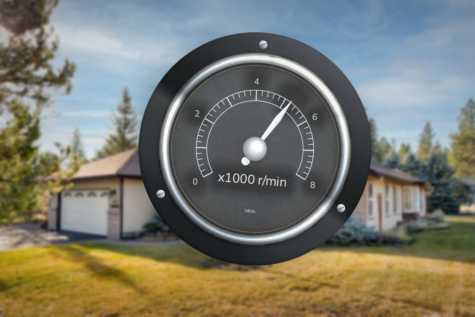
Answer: rpm 5200
